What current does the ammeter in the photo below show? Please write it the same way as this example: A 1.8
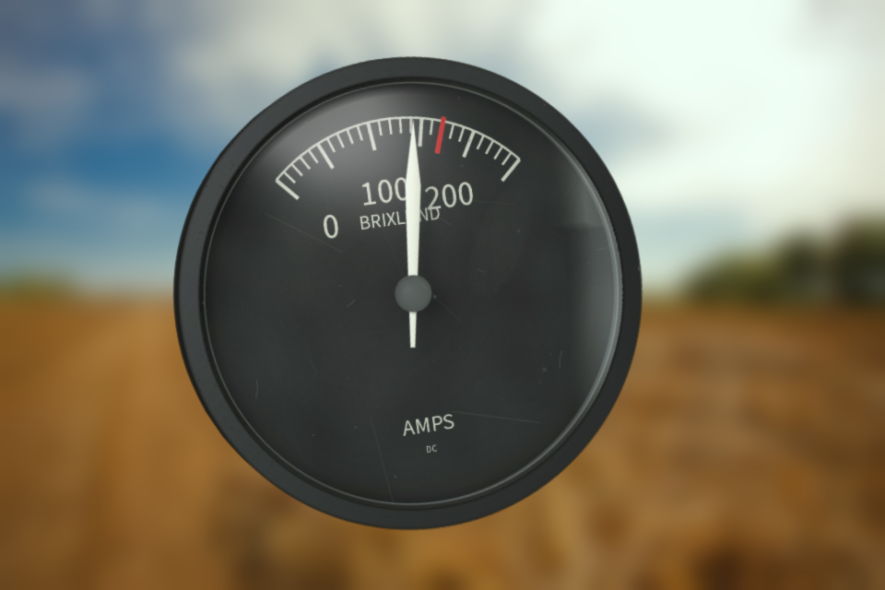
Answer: A 140
